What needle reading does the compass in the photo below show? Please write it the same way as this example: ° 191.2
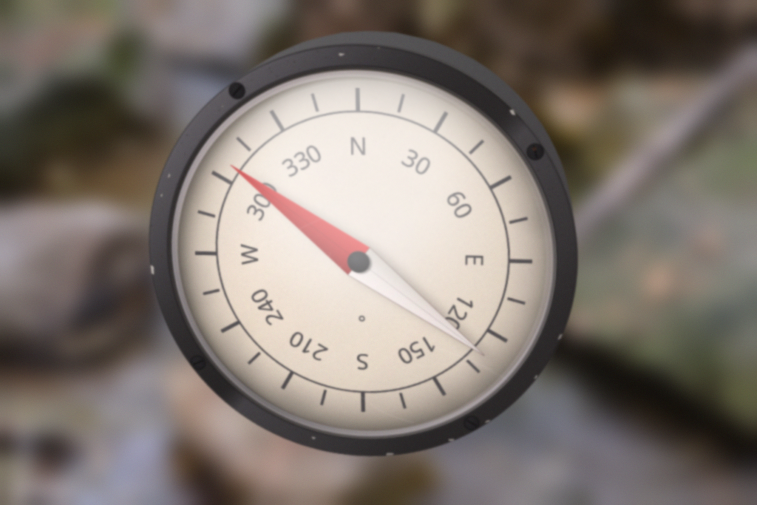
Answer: ° 307.5
